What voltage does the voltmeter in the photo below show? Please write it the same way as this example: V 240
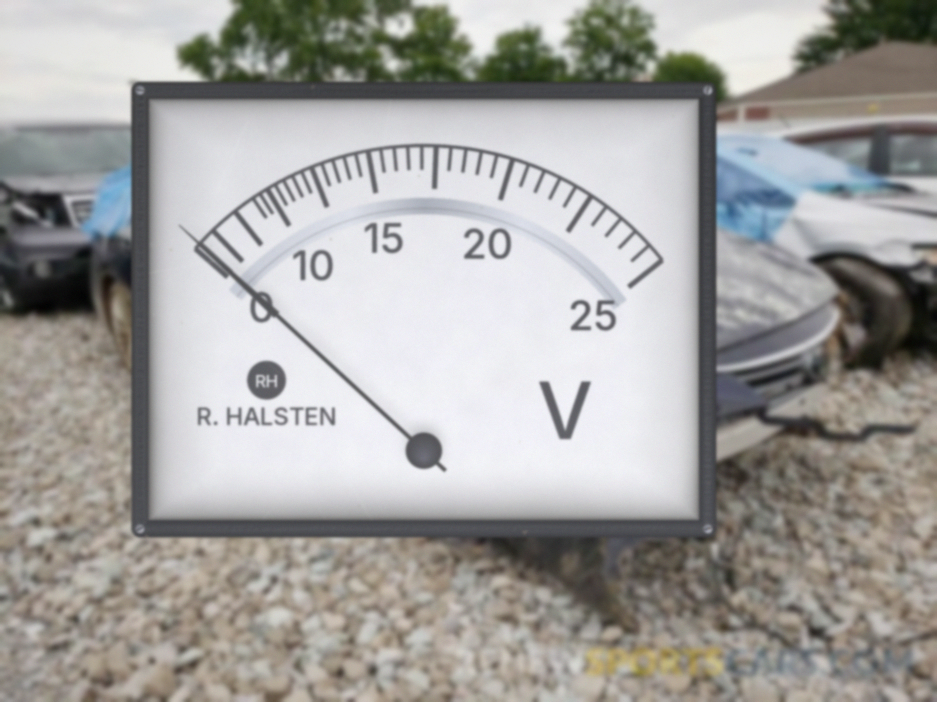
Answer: V 2.5
